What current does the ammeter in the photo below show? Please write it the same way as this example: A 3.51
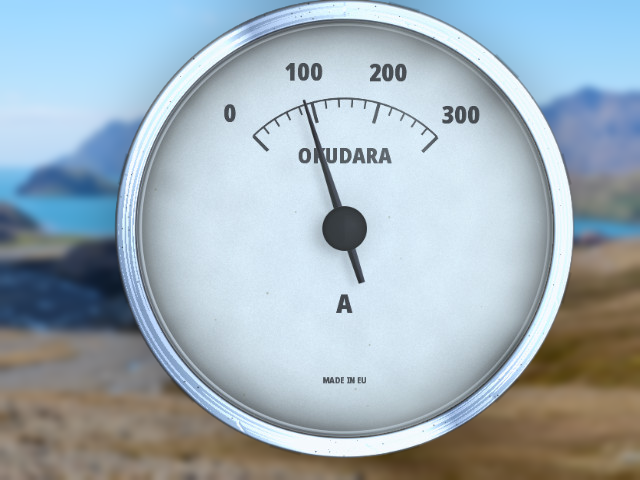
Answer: A 90
